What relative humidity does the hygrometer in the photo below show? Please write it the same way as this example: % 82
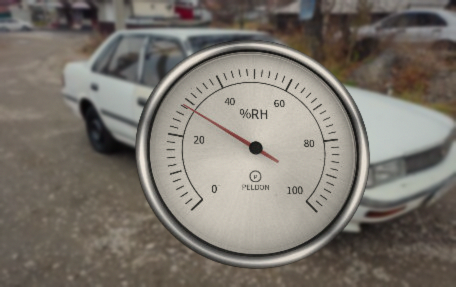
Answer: % 28
